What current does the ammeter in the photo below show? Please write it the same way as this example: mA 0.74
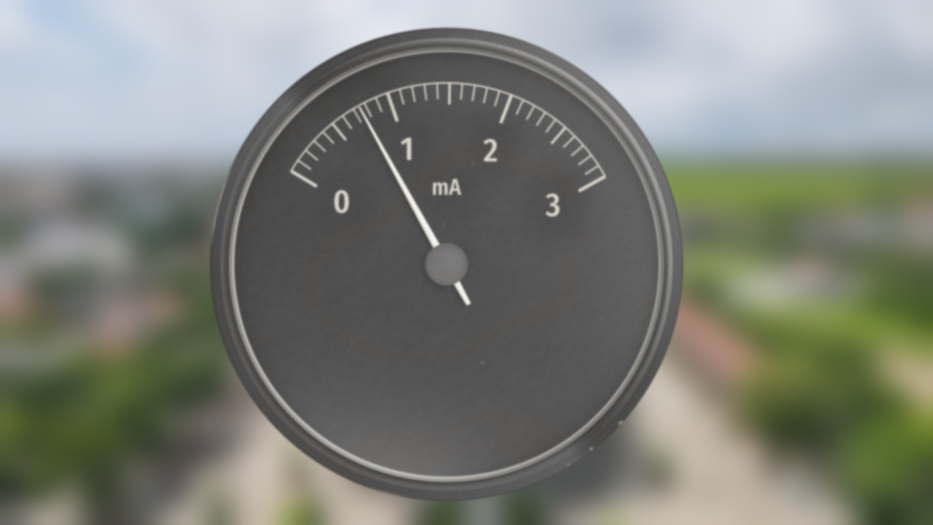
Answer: mA 0.75
